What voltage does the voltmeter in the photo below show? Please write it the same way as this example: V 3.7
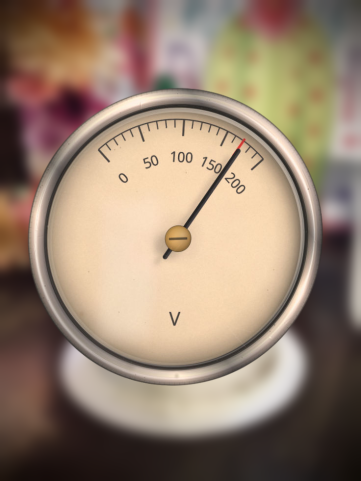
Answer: V 170
